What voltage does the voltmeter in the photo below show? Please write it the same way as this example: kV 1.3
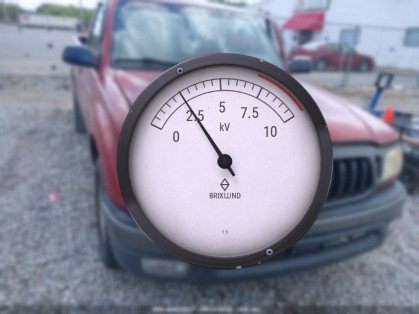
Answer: kV 2.5
